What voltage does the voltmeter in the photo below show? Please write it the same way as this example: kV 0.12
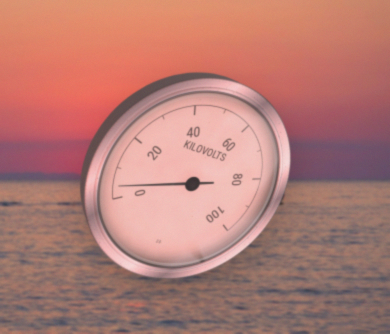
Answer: kV 5
